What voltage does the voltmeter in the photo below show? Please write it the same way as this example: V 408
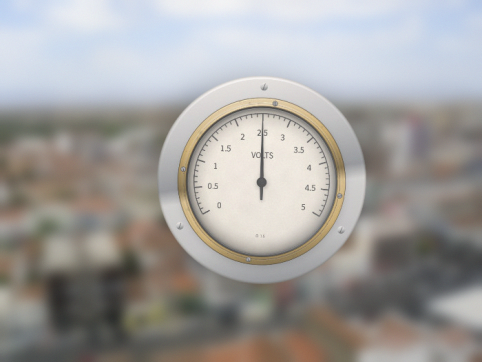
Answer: V 2.5
